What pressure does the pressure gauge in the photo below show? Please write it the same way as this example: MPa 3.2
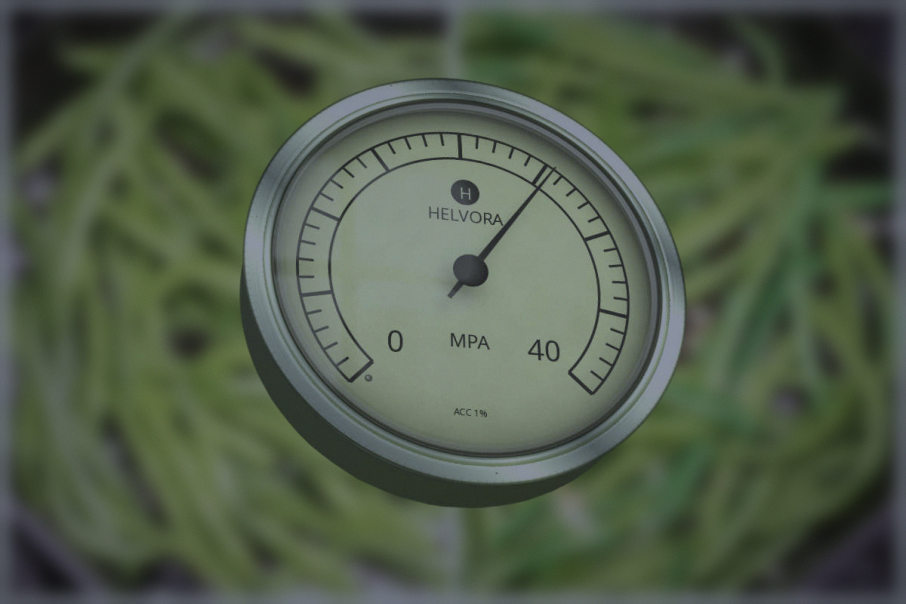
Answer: MPa 25.5
